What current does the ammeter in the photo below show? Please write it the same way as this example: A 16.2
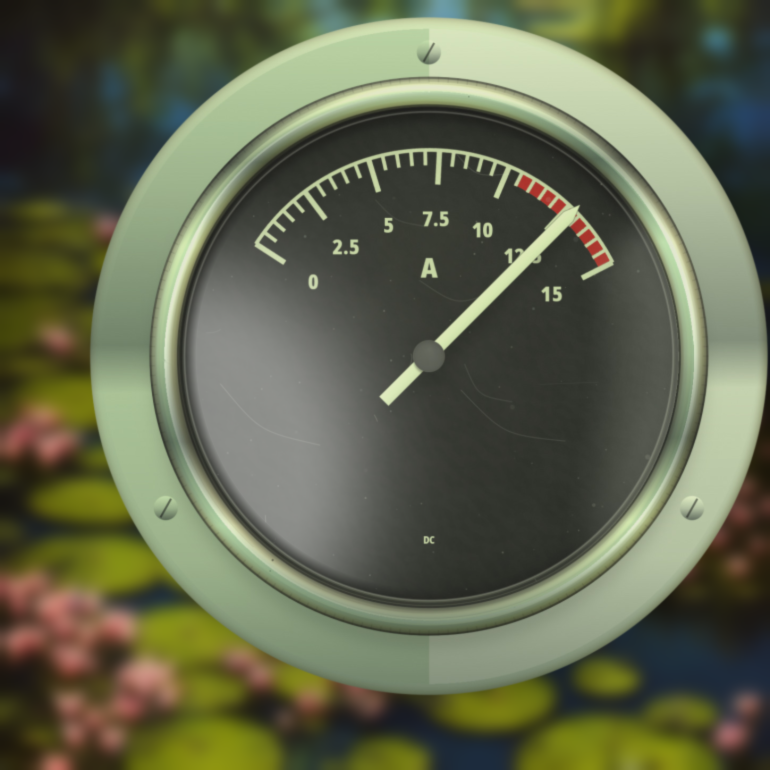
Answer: A 12.75
